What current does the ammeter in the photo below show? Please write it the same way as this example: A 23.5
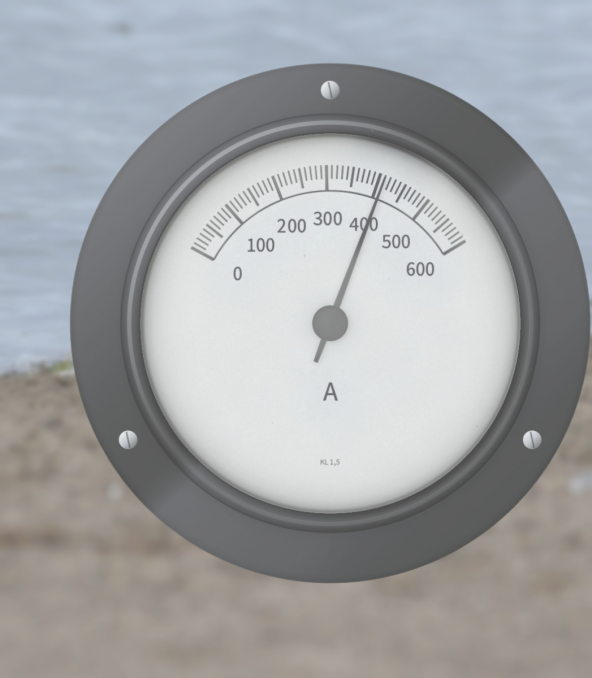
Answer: A 410
